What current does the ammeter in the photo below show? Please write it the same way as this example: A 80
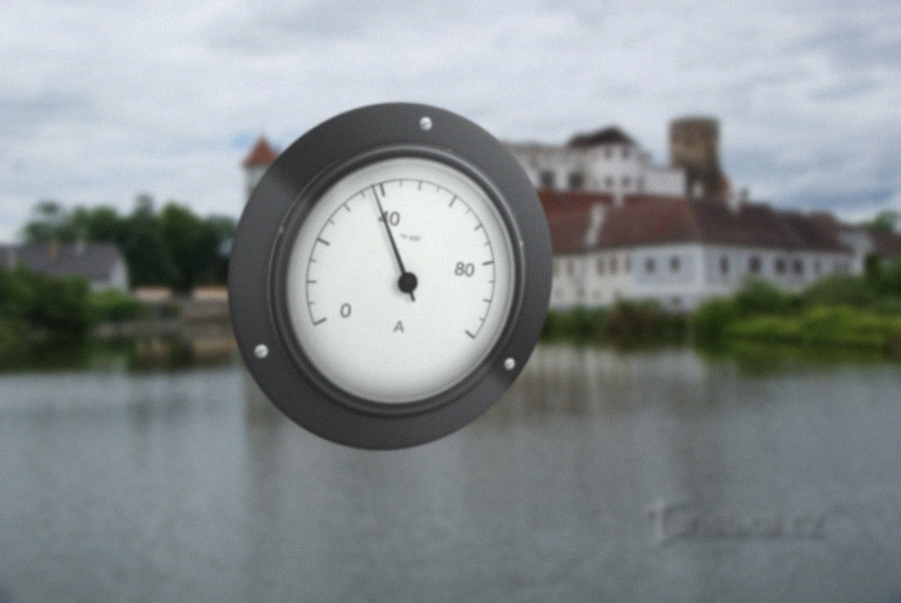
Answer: A 37.5
